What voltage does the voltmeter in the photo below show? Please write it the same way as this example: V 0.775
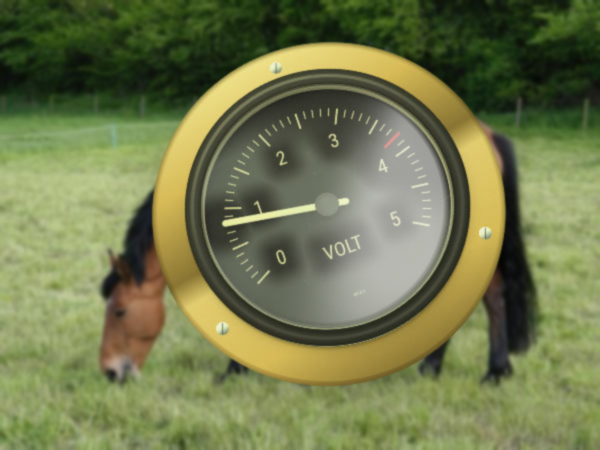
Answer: V 0.8
